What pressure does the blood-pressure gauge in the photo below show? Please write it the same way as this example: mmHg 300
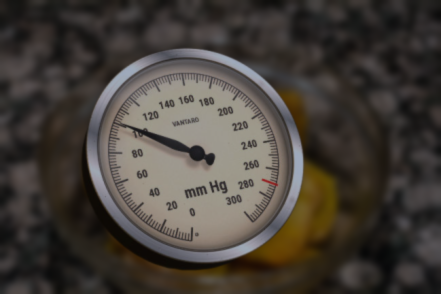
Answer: mmHg 100
